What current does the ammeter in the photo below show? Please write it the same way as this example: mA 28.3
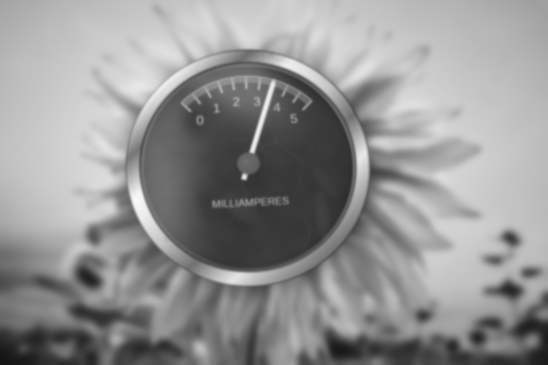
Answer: mA 3.5
